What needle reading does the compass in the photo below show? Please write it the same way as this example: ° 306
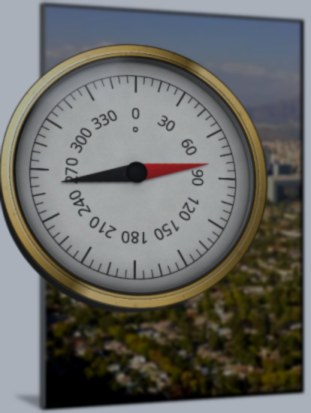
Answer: ° 80
